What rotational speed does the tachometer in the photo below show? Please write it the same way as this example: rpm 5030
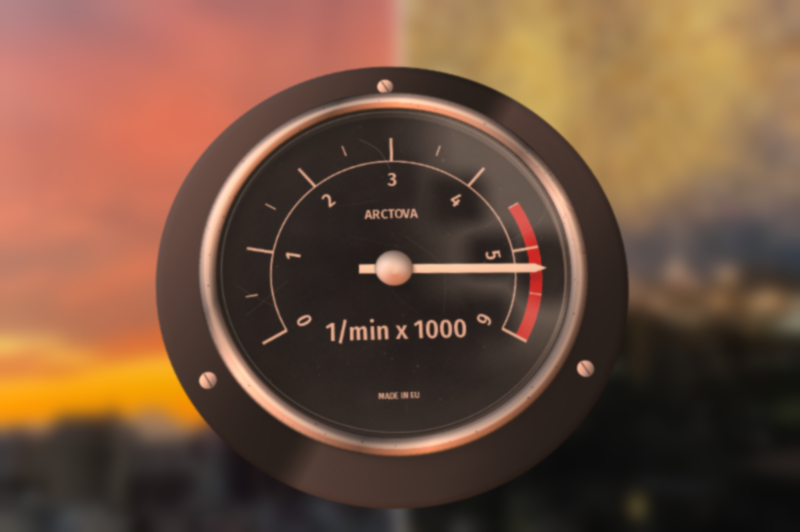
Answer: rpm 5250
